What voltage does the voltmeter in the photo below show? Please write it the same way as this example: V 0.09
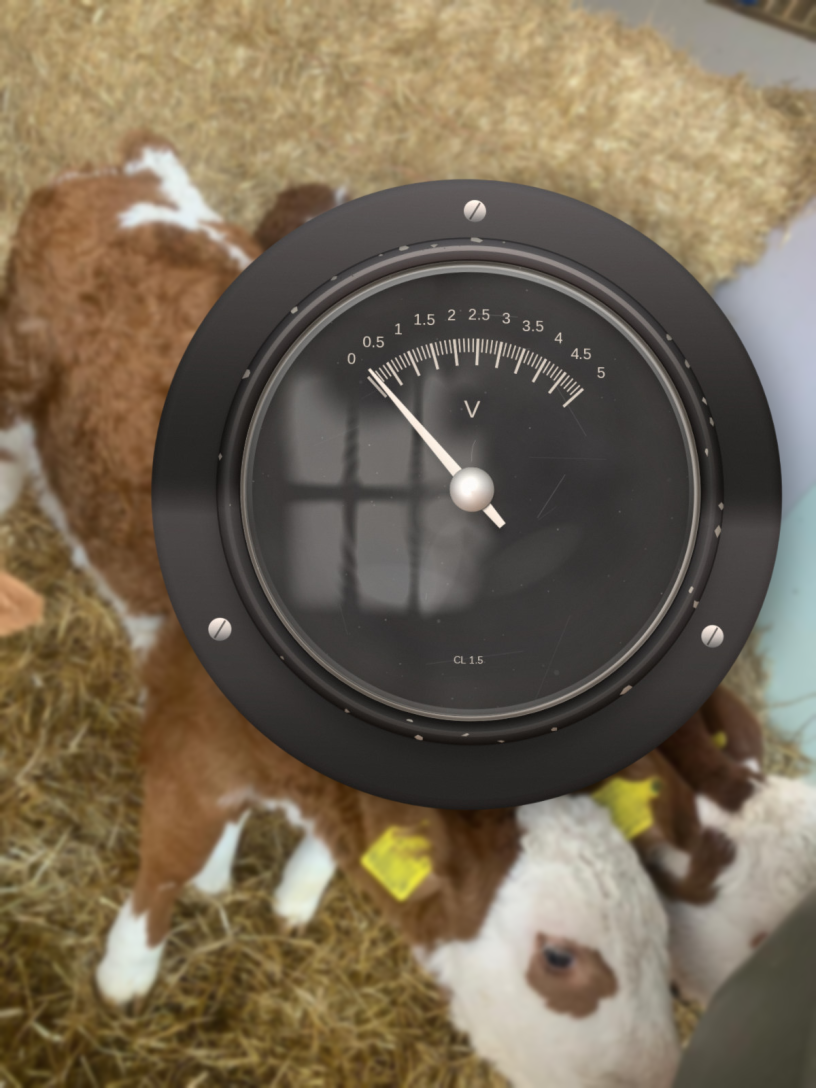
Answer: V 0.1
